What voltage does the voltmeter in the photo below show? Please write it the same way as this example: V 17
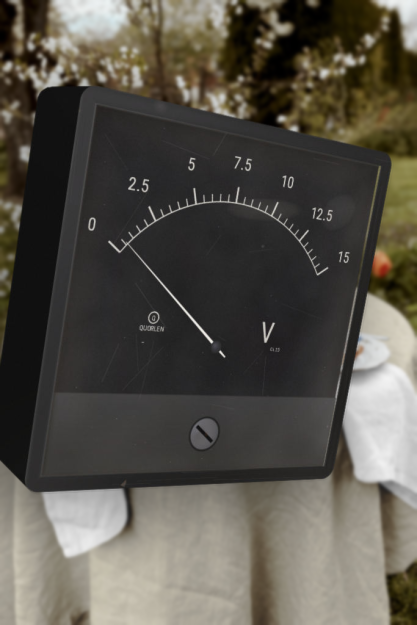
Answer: V 0.5
